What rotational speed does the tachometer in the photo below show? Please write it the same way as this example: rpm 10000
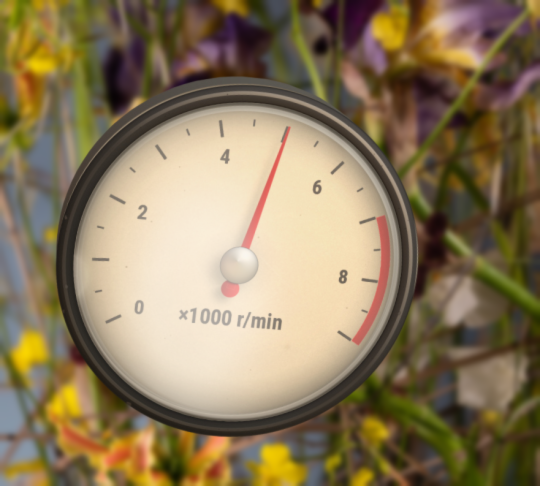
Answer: rpm 5000
